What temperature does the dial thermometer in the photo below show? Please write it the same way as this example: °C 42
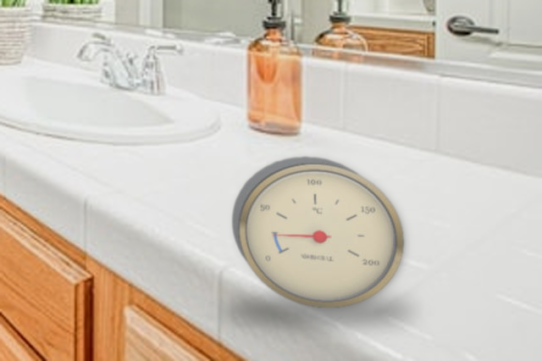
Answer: °C 25
